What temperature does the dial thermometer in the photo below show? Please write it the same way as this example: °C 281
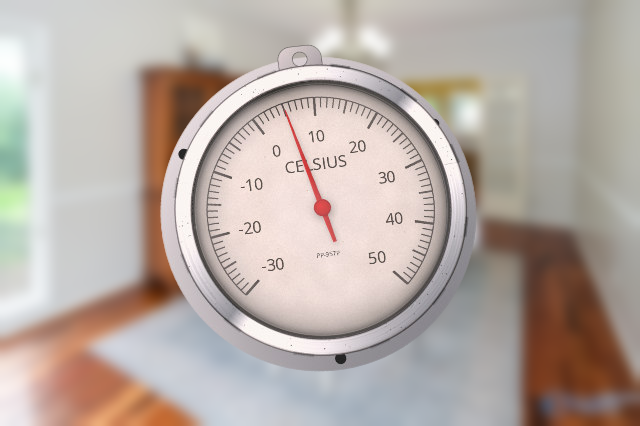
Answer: °C 5
